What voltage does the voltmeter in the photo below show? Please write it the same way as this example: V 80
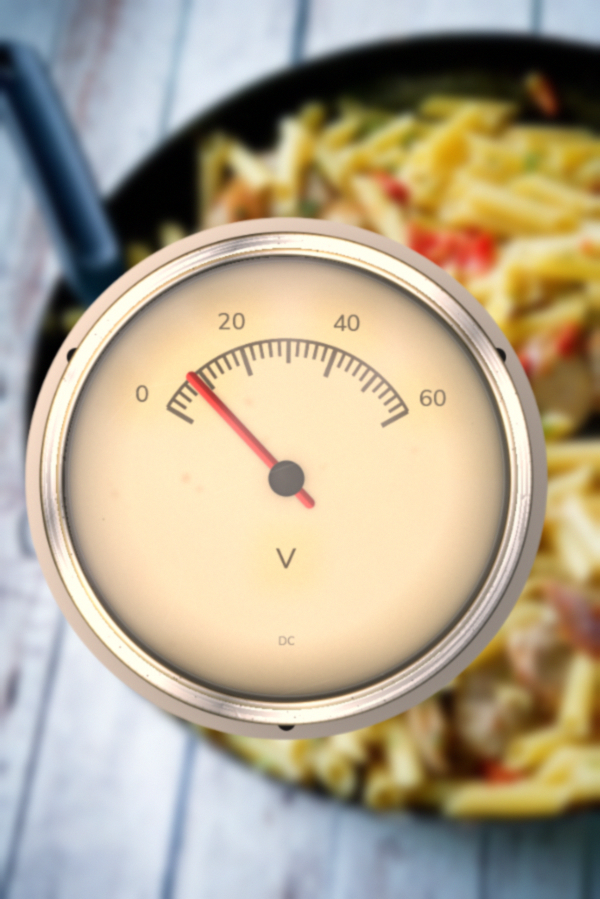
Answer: V 8
